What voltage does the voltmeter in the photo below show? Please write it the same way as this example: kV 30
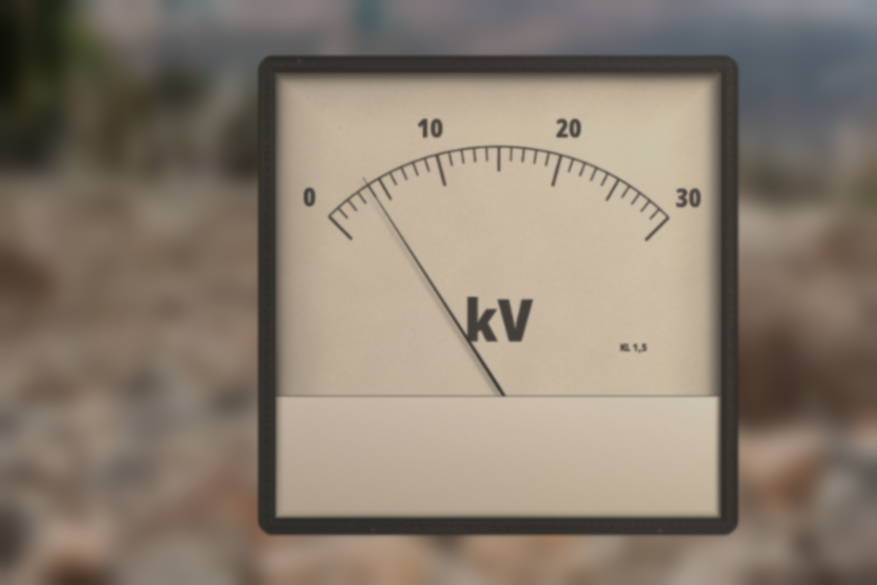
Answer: kV 4
